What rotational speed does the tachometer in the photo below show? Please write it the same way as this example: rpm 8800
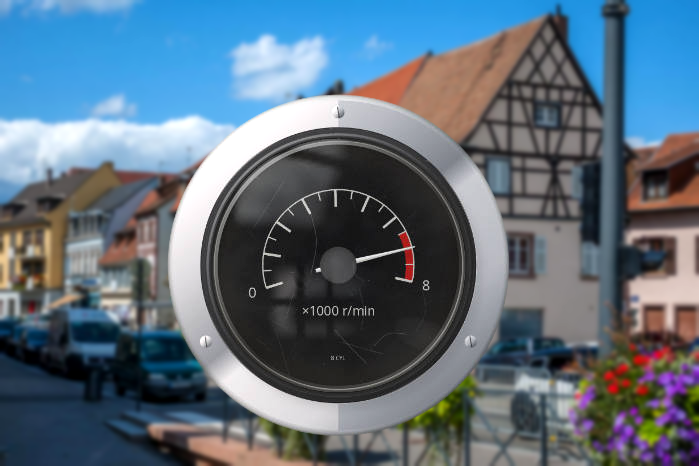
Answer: rpm 7000
